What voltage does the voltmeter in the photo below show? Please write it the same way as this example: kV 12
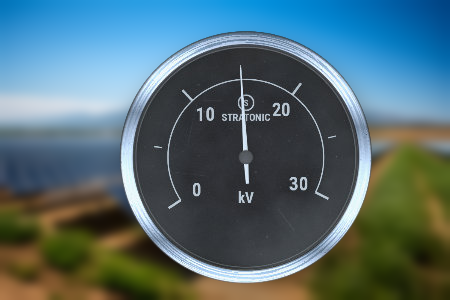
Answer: kV 15
